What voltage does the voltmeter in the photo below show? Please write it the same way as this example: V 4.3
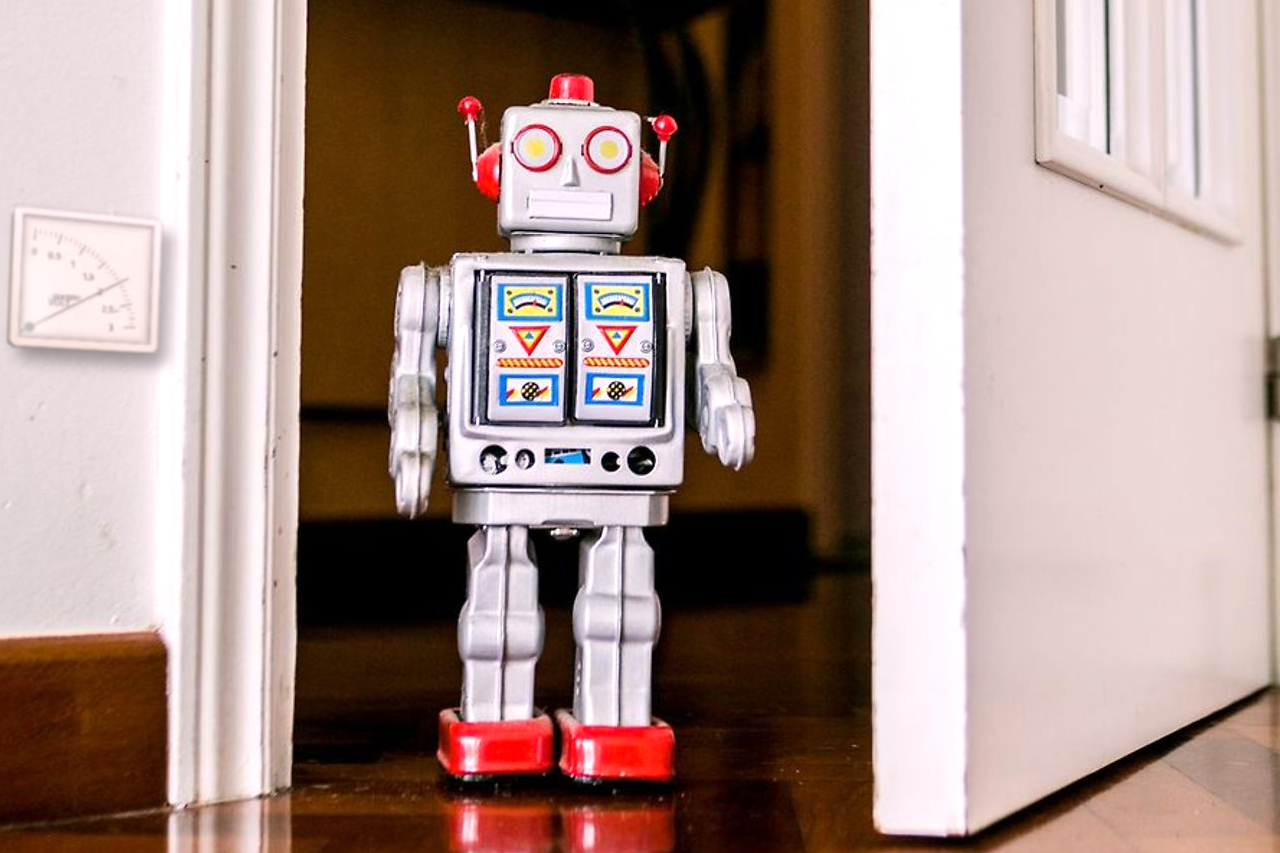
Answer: V 2
